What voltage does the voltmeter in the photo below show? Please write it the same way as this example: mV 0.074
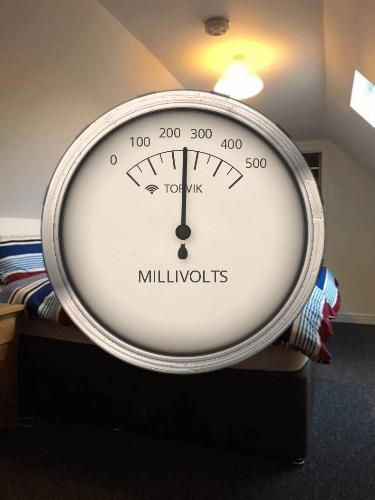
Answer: mV 250
